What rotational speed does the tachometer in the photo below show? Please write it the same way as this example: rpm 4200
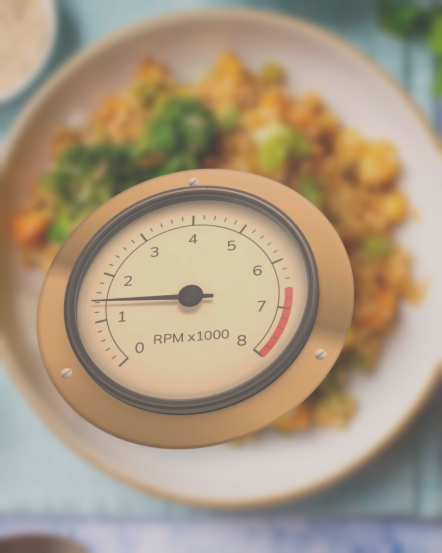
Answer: rpm 1400
